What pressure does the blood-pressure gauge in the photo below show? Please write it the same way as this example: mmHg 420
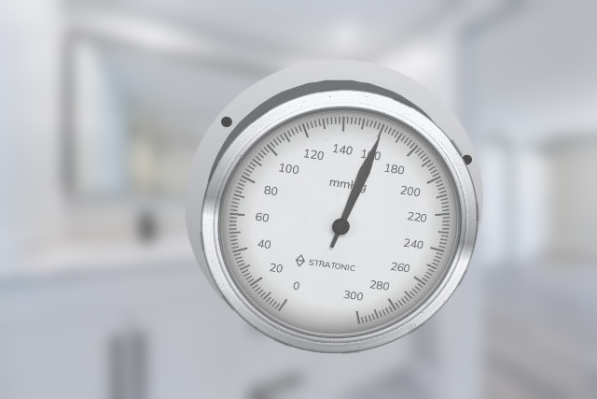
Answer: mmHg 160
